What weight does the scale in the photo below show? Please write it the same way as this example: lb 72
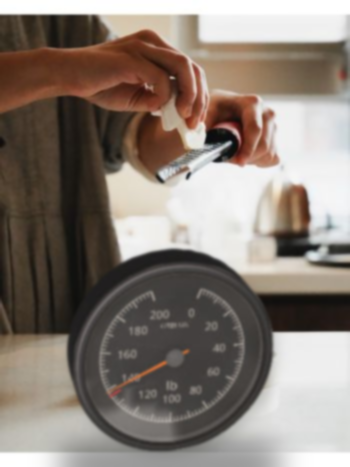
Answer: lb 140
